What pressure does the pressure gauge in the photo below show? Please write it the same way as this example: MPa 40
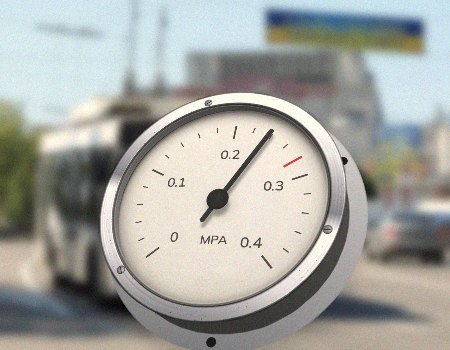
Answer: MPa 0.24
